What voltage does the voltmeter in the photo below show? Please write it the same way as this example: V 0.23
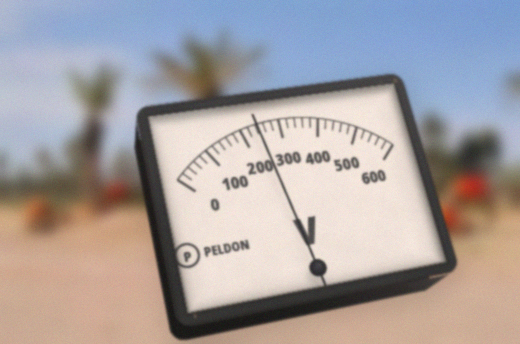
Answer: V 240
